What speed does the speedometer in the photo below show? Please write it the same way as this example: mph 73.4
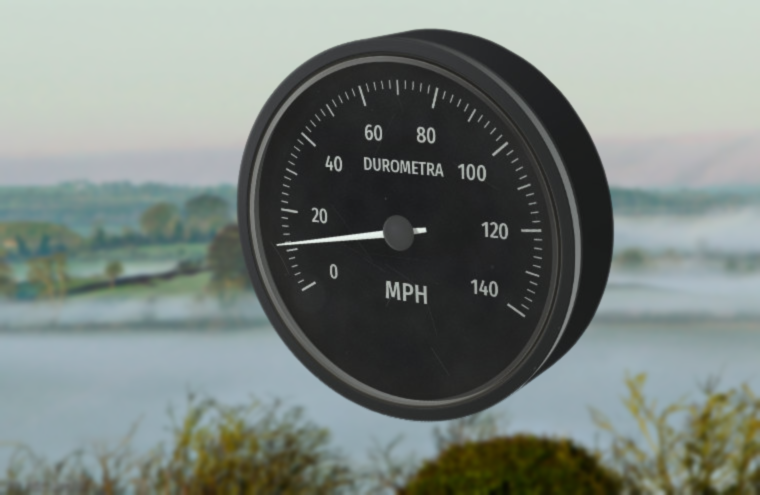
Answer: mph 12
